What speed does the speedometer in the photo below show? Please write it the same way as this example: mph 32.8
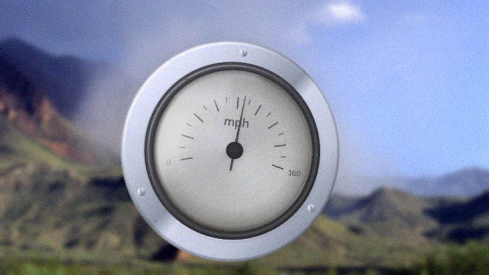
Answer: mph 85
